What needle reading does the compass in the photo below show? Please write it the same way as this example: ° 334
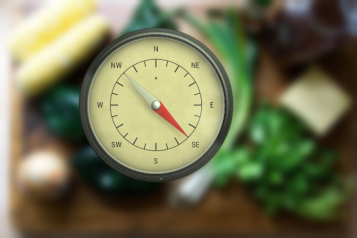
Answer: ° 135
